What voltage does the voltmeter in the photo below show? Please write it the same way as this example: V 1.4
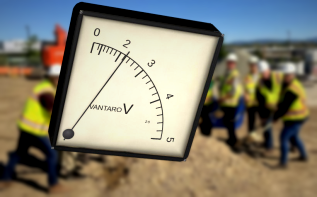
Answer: V 2.2
